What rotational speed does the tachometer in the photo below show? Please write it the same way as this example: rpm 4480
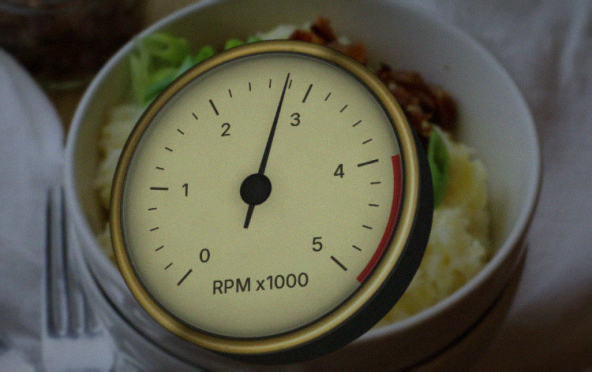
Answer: rpm 2800
